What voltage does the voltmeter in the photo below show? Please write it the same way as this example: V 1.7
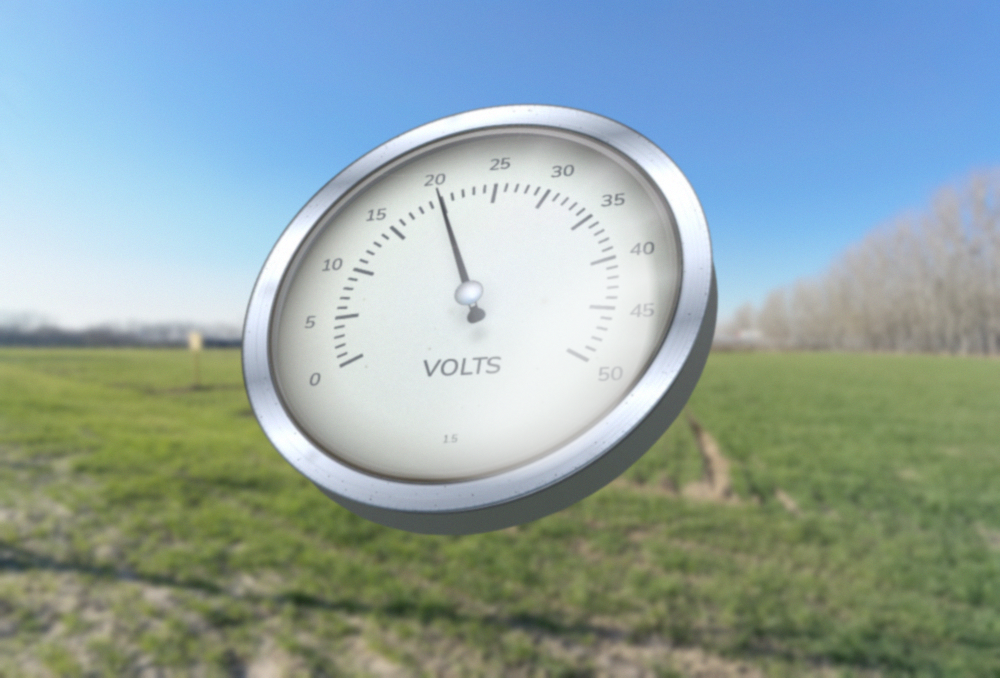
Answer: V 20
